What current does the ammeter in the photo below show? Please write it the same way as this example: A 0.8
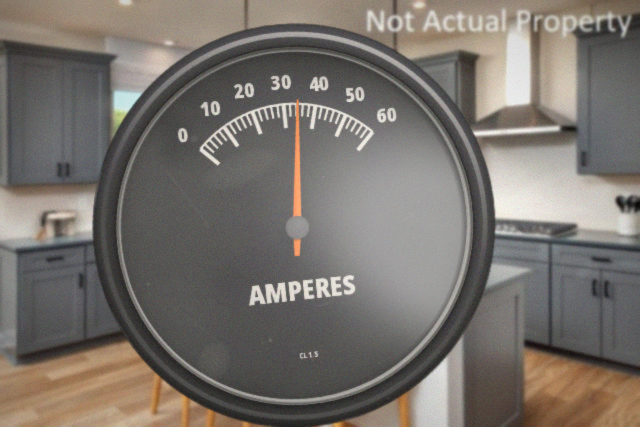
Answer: A 34
